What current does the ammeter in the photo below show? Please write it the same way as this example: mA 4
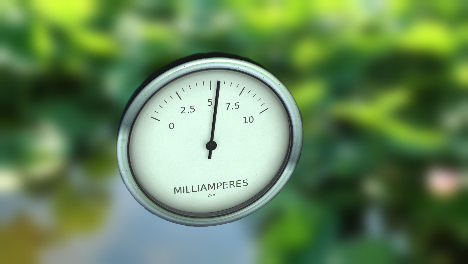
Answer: mA 5.5
